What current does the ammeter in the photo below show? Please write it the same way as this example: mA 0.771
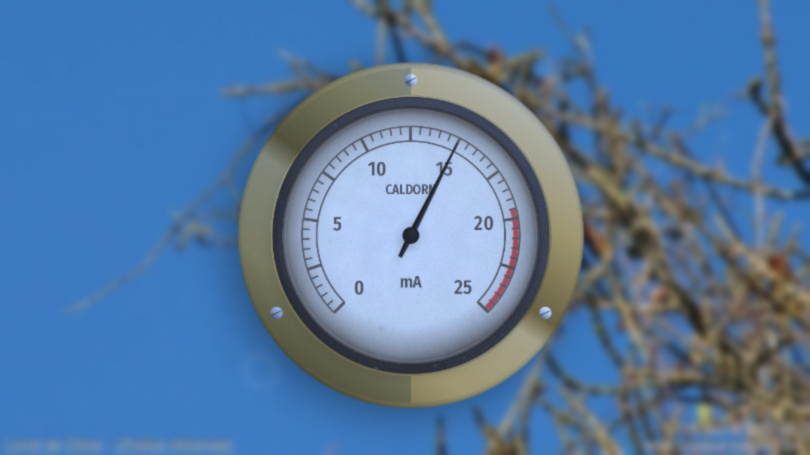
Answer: mA 15
